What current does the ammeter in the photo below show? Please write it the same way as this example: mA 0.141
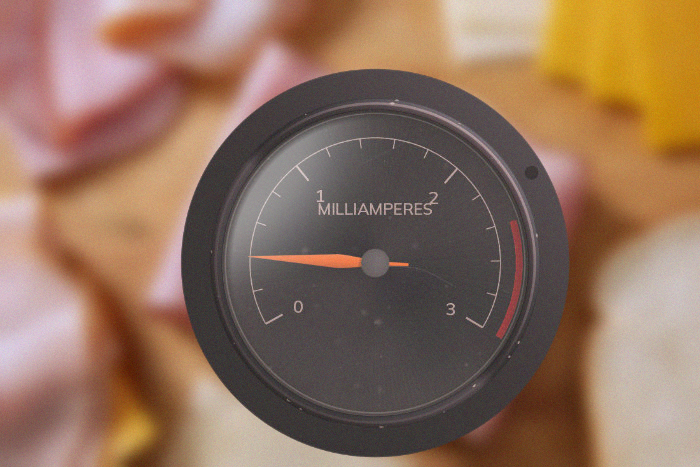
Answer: mA 0.4
